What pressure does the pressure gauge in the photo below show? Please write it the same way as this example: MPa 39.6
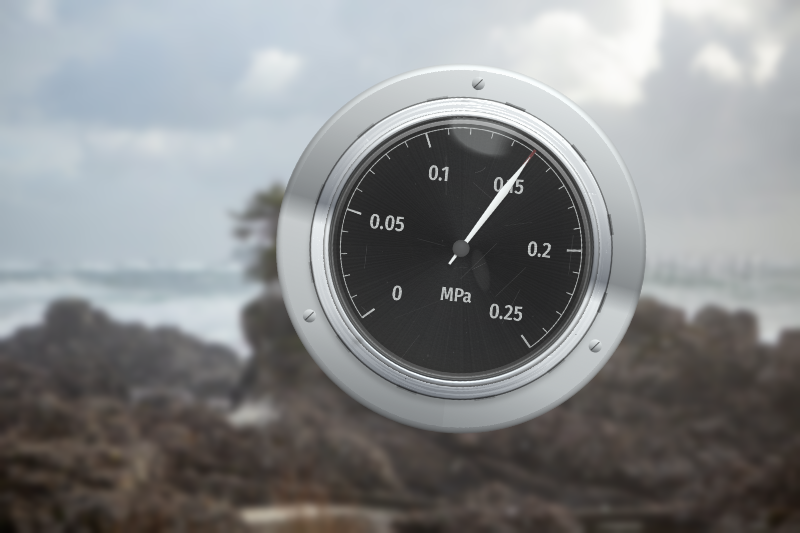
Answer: MPa 0.15
